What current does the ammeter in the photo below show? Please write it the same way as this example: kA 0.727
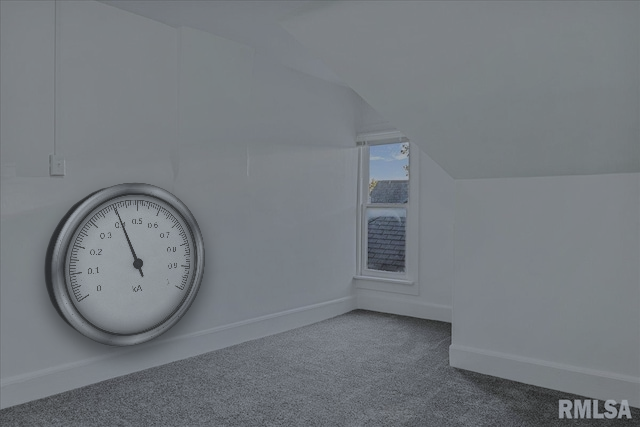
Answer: kA 0.4
